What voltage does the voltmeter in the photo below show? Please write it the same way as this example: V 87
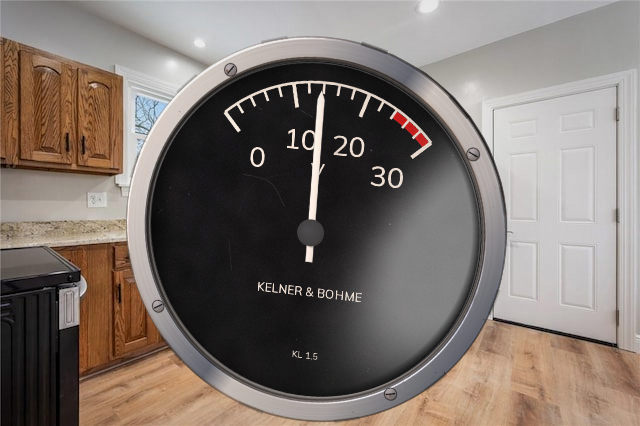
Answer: V 14
